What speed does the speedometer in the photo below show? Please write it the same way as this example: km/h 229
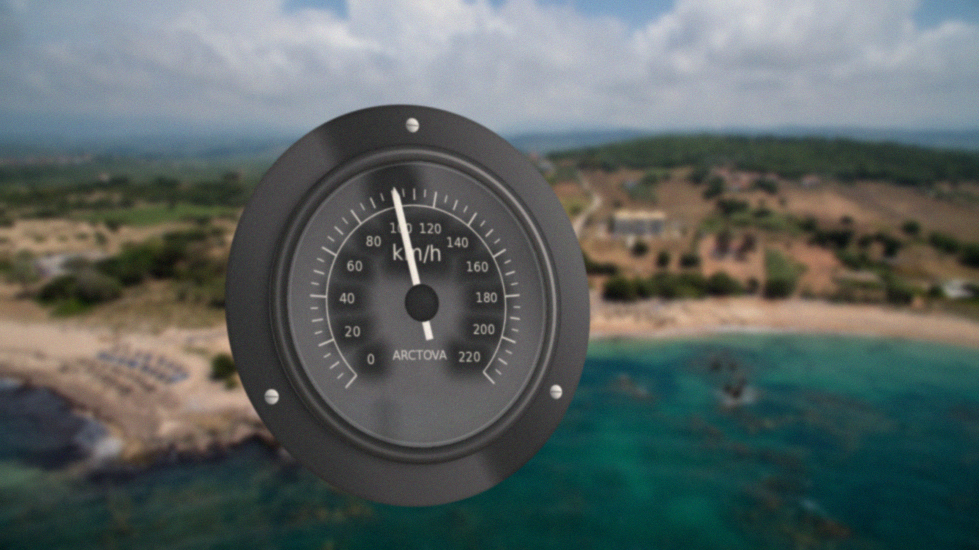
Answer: km/h 100
